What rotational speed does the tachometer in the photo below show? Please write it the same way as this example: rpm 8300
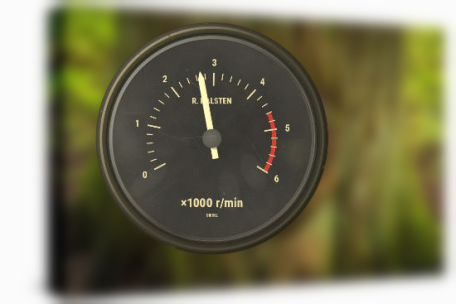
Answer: rpm 2700
